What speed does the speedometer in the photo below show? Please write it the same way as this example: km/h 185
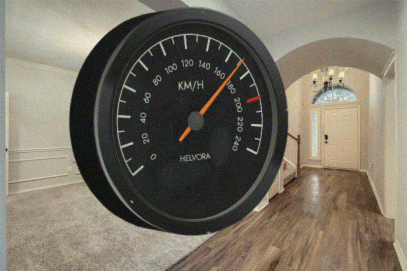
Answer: km/h 170
